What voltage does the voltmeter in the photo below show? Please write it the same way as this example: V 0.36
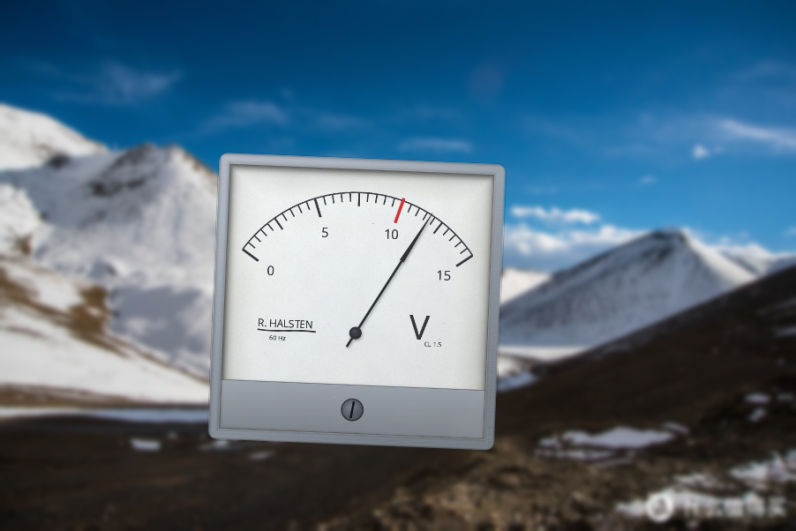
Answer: V 11.75
